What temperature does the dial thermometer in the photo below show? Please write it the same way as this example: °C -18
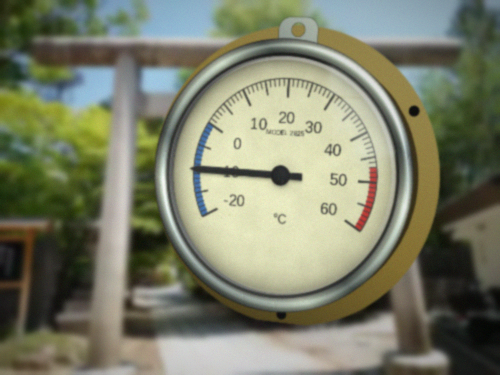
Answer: °C -10
